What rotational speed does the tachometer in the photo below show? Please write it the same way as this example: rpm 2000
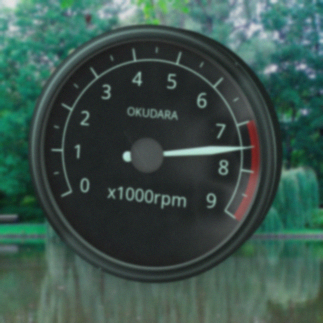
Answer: rpm 7500
